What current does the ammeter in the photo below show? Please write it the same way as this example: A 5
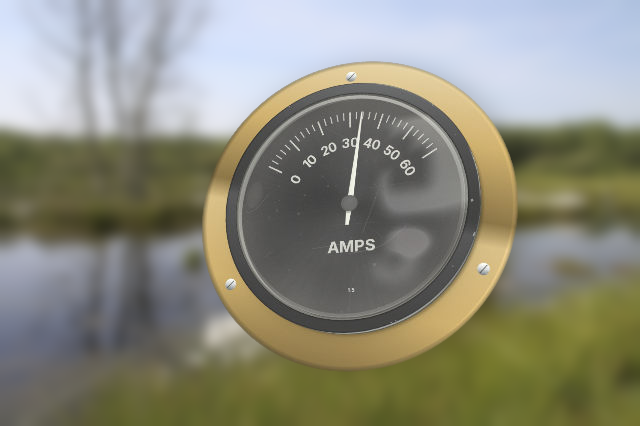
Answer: A 34
